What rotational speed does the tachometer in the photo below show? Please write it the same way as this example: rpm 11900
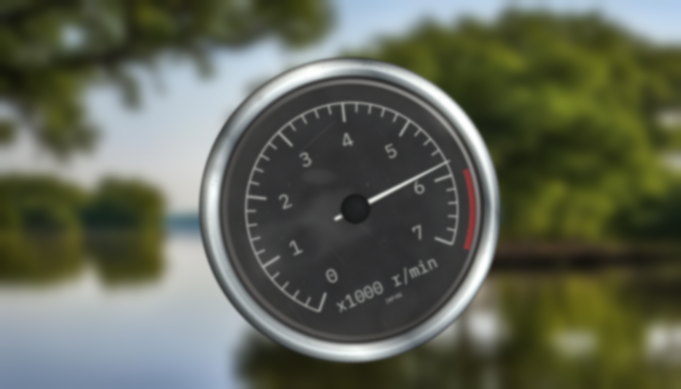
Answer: rpm 5800
